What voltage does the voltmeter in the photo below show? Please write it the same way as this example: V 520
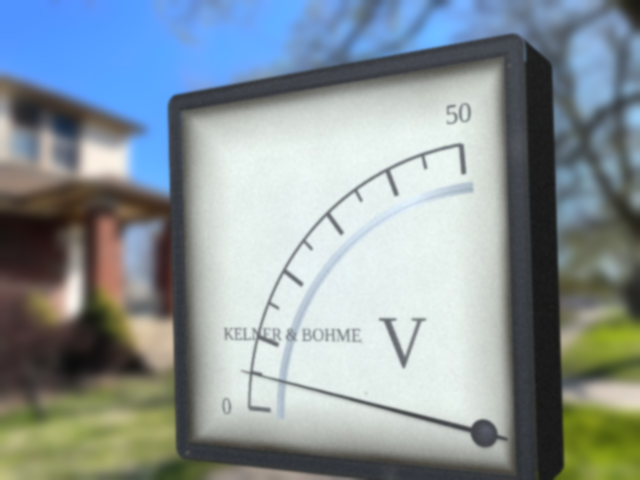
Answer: V 5
